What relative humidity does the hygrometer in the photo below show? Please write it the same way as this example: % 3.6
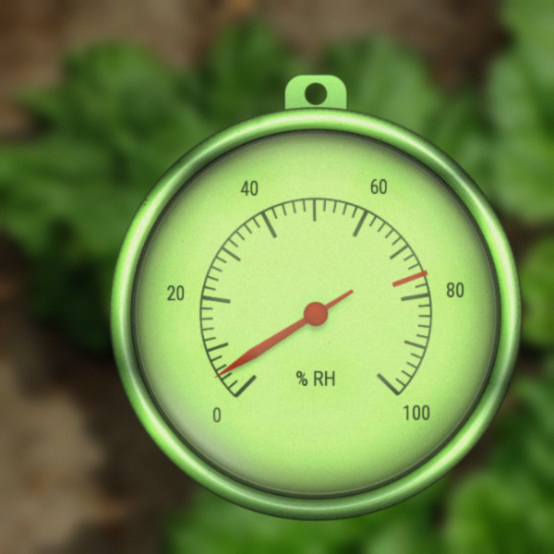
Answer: % 5
